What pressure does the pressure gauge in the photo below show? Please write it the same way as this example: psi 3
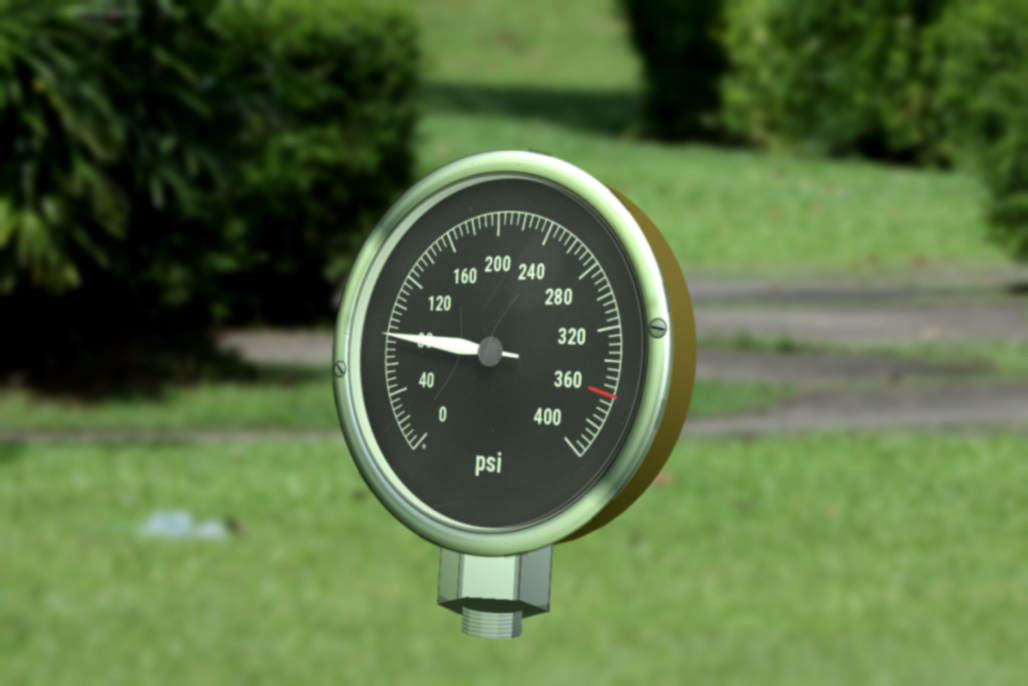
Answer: psi 80
